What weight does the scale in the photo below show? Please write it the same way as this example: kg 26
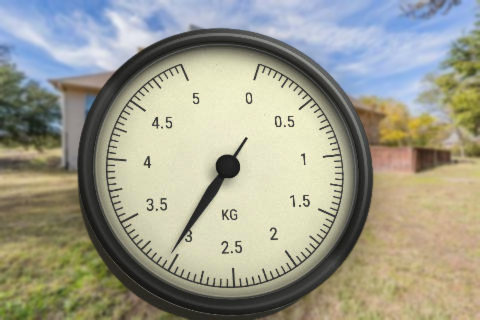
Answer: kg 3.05
